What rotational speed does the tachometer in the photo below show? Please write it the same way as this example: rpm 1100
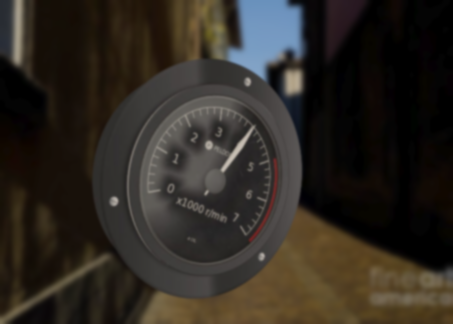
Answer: rpm 4000
